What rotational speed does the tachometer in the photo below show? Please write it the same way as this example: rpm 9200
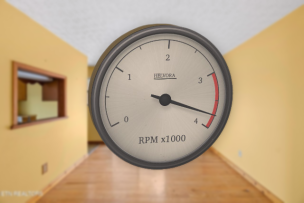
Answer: rpm 3750
